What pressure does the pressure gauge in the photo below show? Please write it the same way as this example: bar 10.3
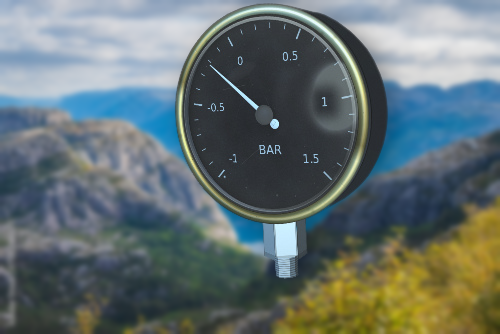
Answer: bar -0.2
